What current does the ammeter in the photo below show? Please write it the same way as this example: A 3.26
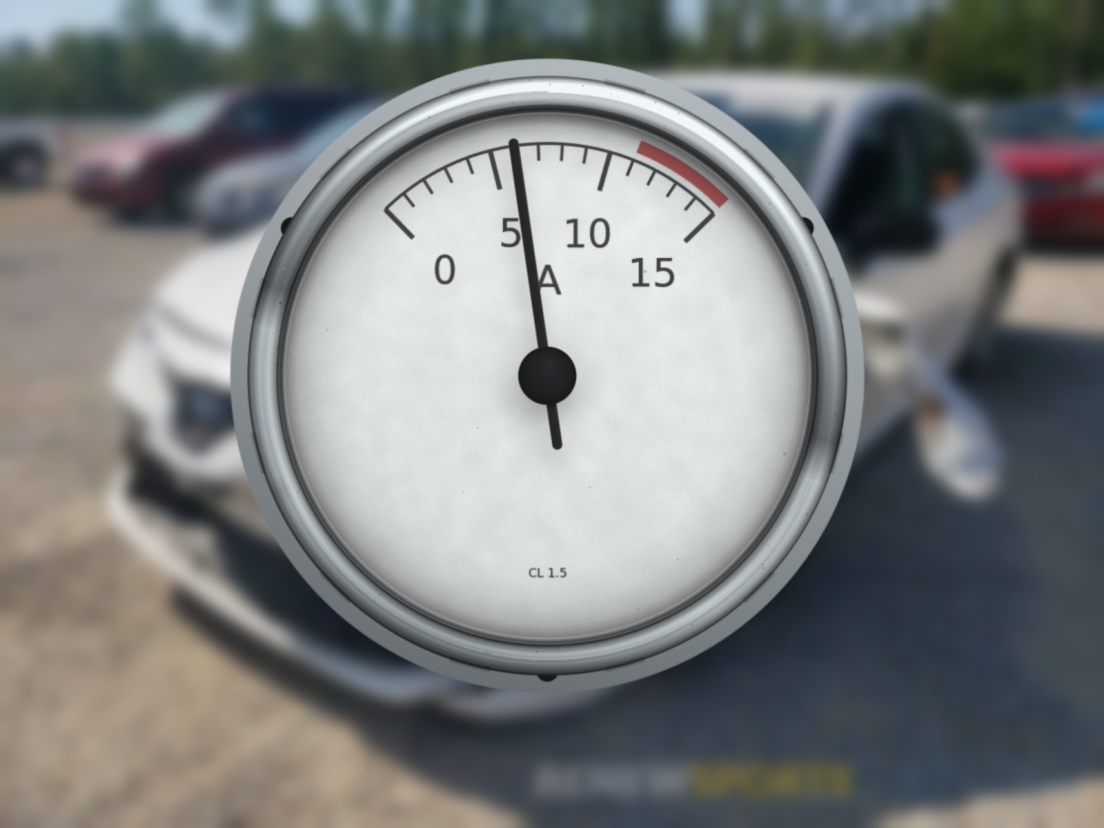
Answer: A 6
